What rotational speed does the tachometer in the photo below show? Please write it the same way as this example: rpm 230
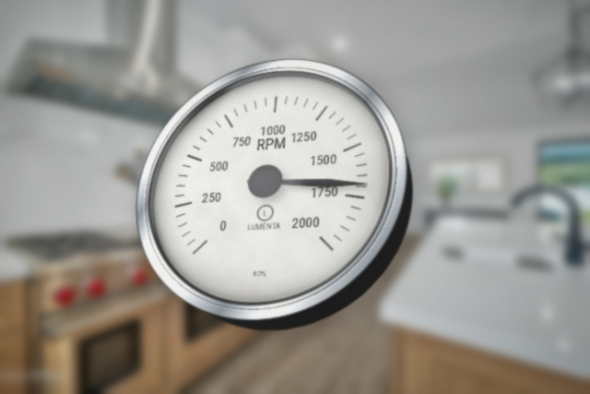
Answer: rpm 1700
